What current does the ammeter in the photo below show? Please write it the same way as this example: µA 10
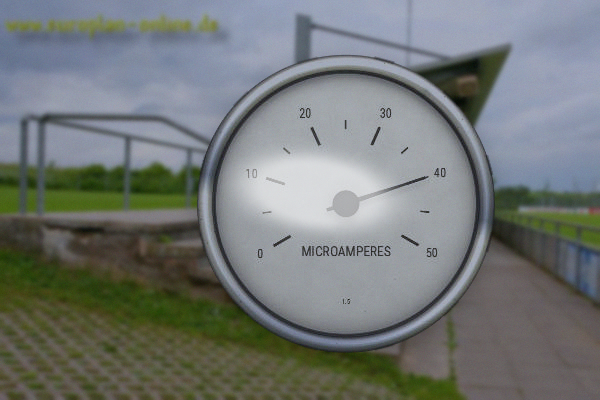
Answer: µA 40
